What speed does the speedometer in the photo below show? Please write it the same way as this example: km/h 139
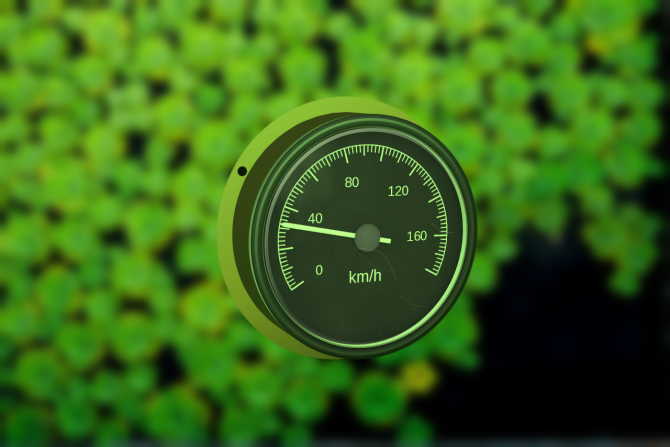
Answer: km/h 32
